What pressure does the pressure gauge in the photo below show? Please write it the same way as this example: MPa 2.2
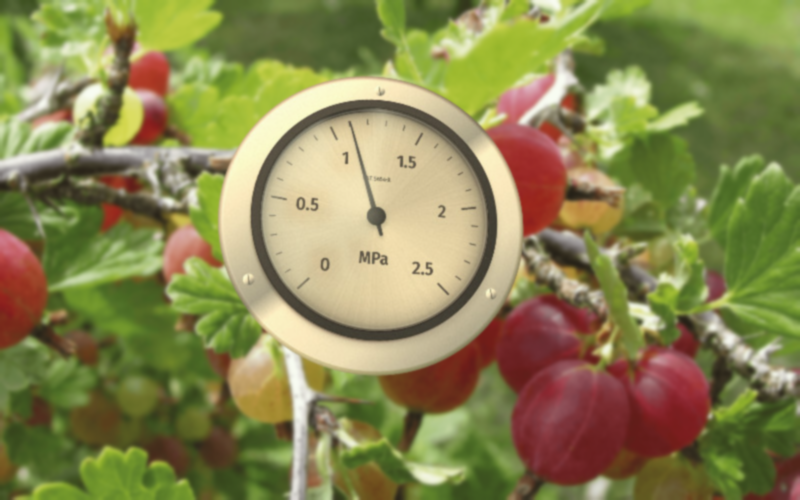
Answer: MPa 1.1
